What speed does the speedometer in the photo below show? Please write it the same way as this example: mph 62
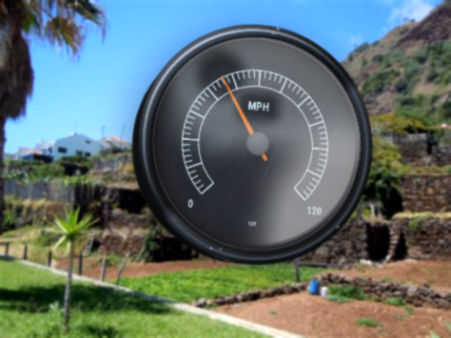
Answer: mph 46
